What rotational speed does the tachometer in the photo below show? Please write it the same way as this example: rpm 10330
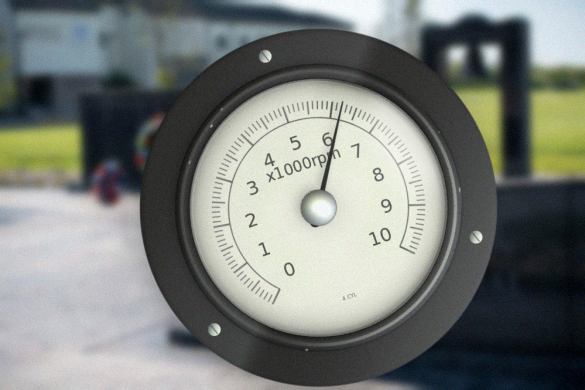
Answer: rpm 6200
